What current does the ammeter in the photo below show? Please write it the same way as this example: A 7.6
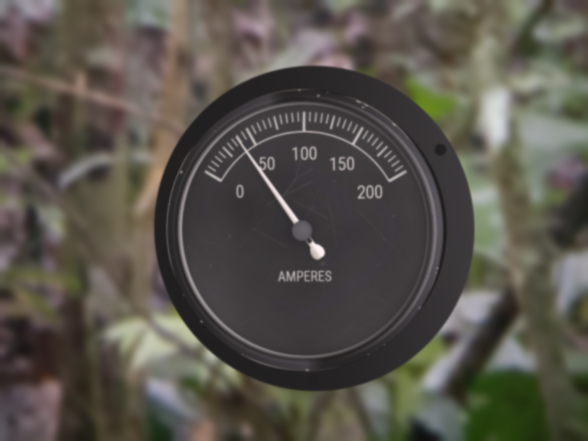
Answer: A 40
